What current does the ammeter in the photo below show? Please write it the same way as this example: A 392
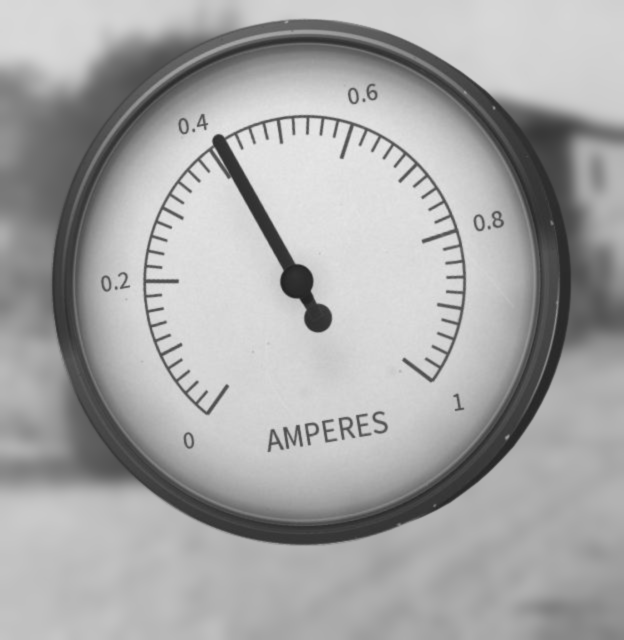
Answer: A 0.42
